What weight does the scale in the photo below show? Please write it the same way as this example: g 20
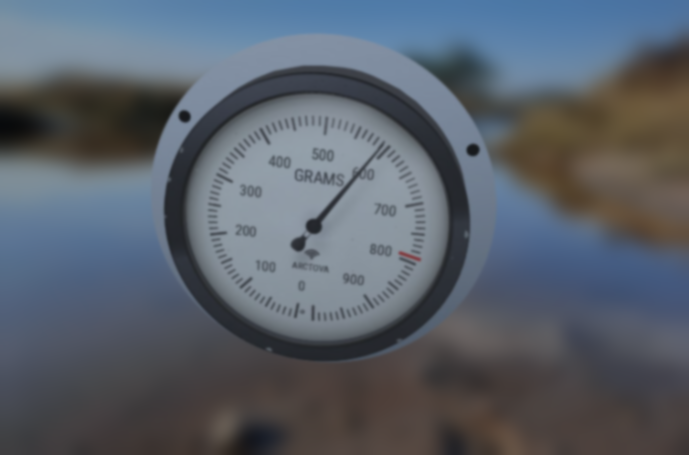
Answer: g 590
